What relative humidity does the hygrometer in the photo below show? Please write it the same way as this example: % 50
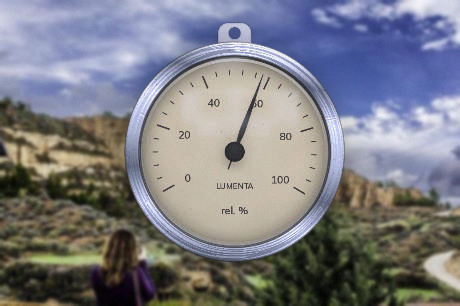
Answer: % 58
